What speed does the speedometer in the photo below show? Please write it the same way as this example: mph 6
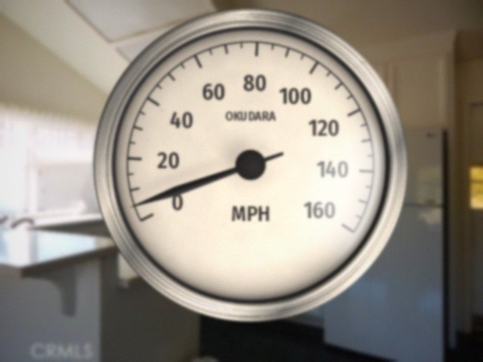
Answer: mph 5
